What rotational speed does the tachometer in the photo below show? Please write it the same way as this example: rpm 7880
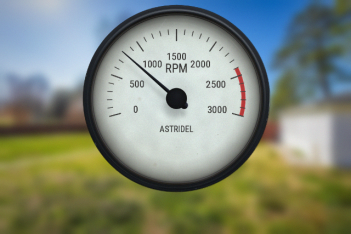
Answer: rpm 800
